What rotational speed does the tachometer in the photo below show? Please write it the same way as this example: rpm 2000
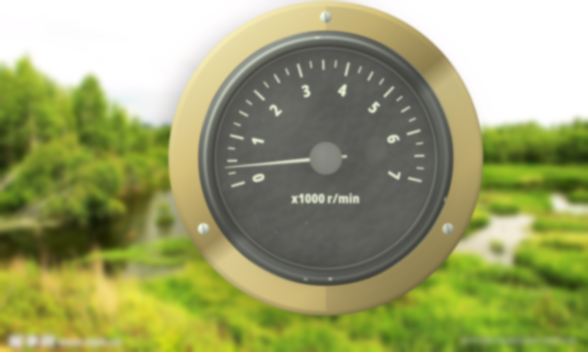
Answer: rpm 375
